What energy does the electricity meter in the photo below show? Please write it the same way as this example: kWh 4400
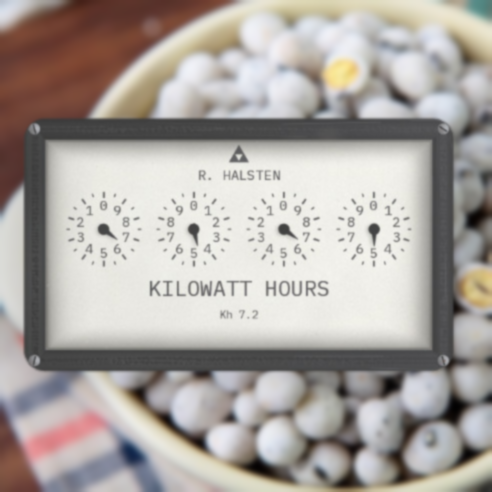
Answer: kWh 6465
